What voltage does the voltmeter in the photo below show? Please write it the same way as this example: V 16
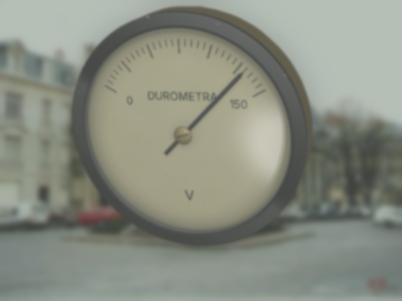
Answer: V 130
